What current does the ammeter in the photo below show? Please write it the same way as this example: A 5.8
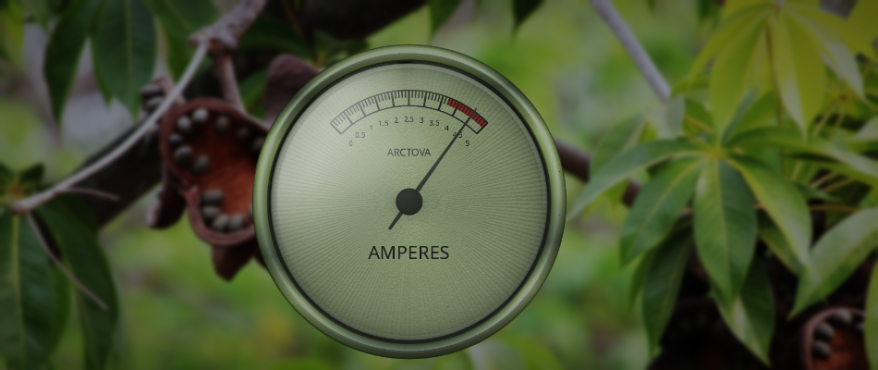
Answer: A 4.5
